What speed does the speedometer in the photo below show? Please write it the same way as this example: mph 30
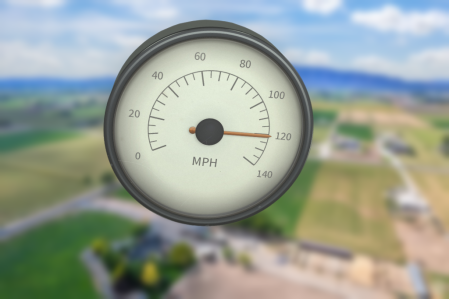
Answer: mph 120
